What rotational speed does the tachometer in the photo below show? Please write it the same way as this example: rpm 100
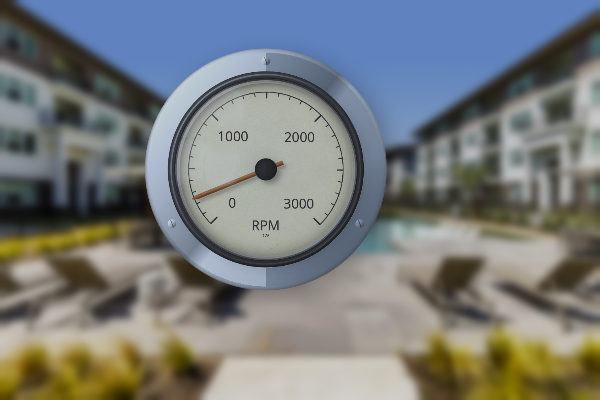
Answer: rpm 250
